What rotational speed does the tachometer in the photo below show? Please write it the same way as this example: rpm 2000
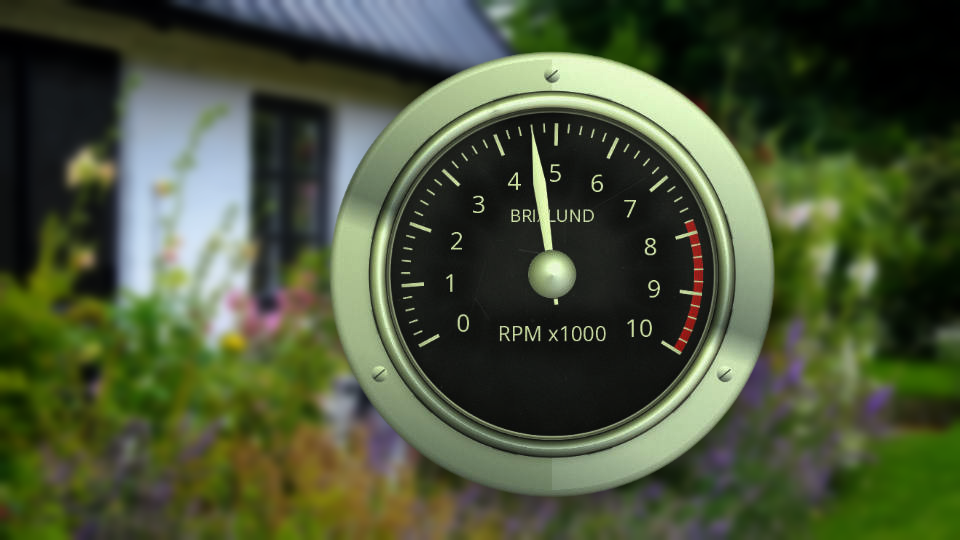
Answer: rpm 4600
